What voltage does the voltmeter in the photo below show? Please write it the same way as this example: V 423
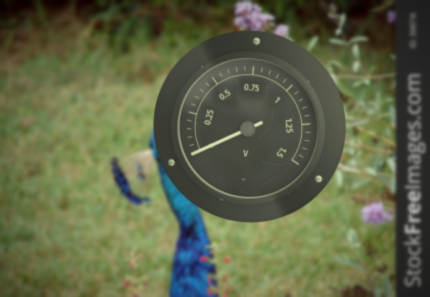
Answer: V 0
